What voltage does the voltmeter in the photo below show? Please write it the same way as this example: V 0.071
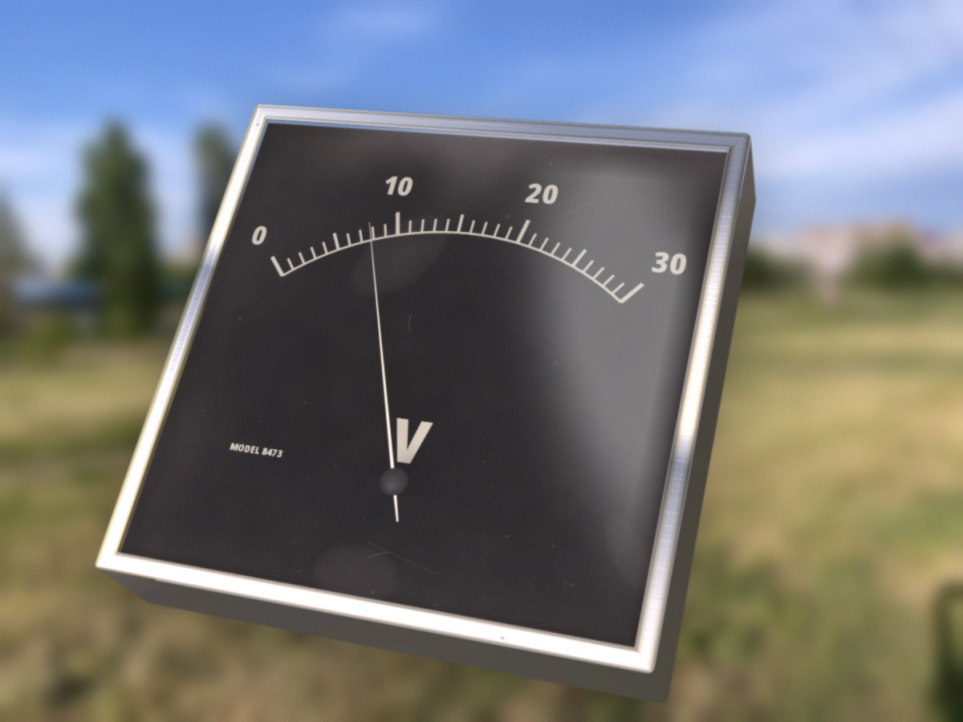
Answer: V 8
